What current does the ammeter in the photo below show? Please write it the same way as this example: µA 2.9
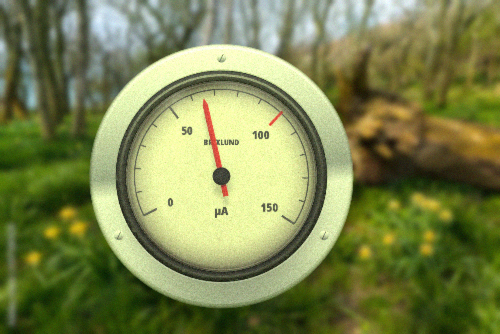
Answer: µA 65
